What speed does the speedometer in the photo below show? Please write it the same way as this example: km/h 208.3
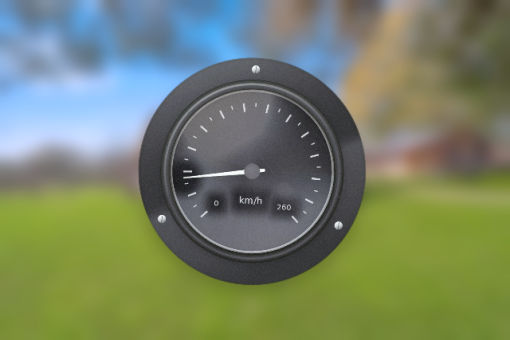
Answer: km/h 35
